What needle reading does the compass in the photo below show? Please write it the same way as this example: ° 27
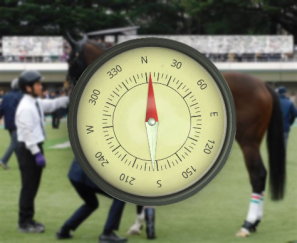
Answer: ° 5
